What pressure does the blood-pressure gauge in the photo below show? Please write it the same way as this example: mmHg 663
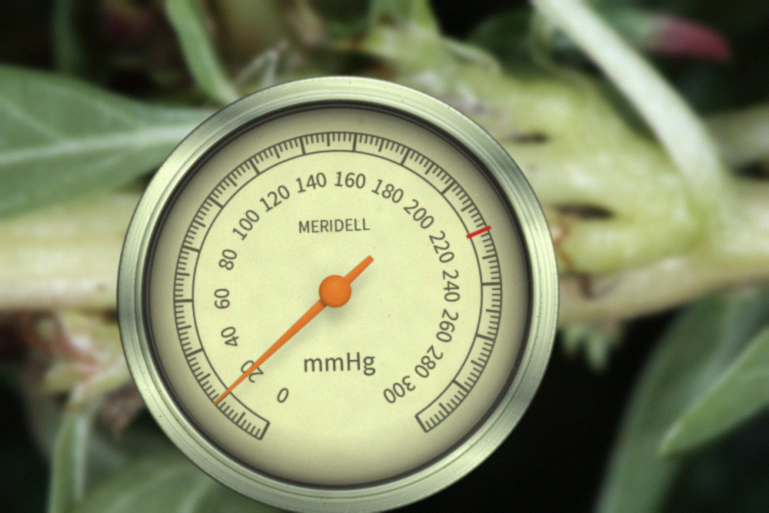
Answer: mmHg 20
